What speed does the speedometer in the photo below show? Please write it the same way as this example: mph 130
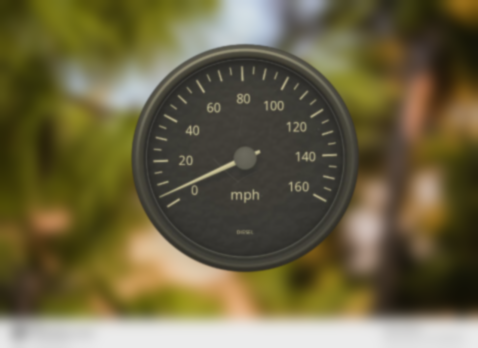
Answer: mph 5
